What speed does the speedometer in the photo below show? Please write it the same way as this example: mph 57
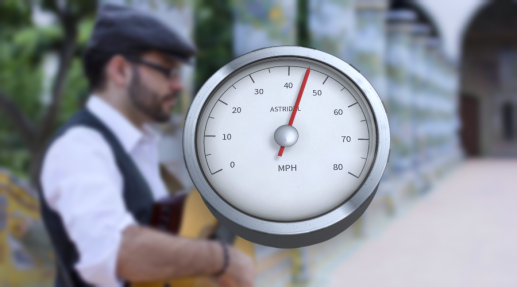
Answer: mph 45
